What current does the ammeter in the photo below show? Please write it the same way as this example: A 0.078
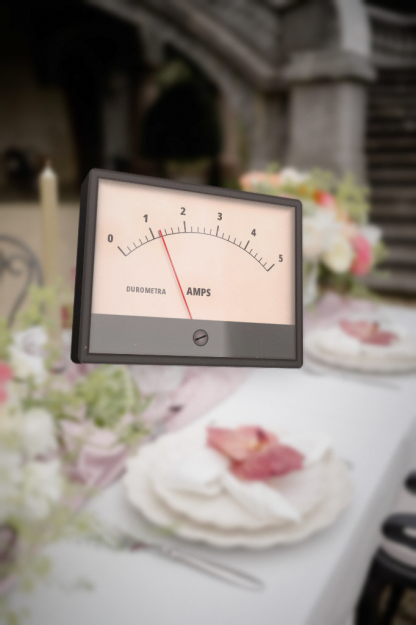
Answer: A 1.2
